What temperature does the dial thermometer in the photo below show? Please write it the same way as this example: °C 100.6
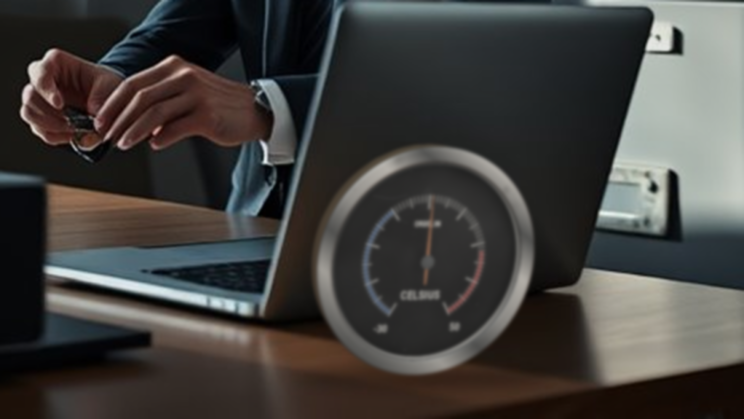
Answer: °C 10
